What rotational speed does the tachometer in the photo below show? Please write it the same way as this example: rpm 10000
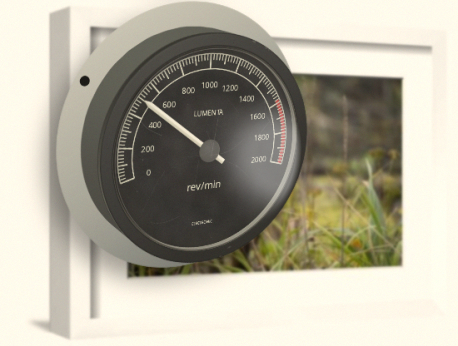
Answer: rpm 500
